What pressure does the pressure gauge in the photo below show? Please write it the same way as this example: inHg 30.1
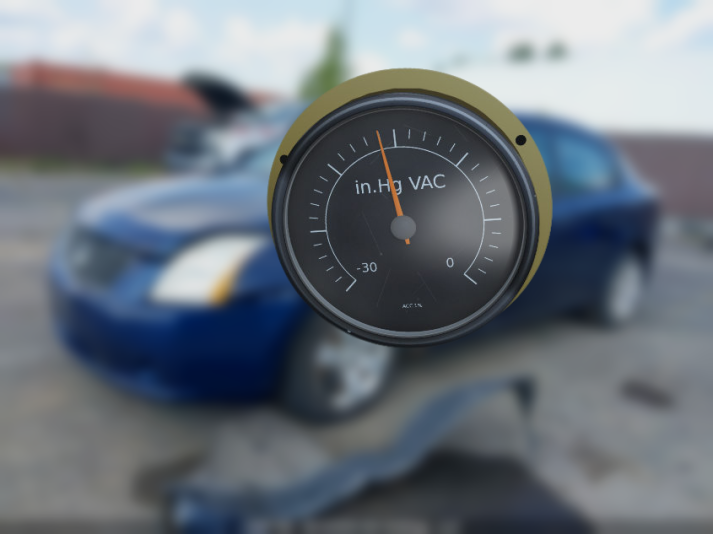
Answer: inHg -16
